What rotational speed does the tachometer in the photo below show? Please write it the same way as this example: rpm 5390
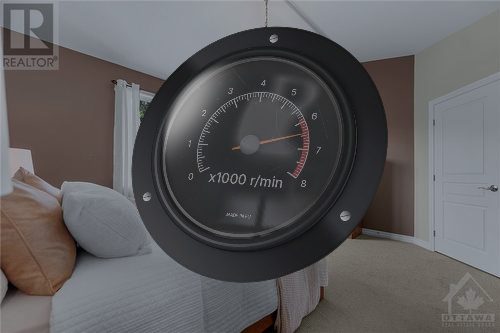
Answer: rpm 6500
